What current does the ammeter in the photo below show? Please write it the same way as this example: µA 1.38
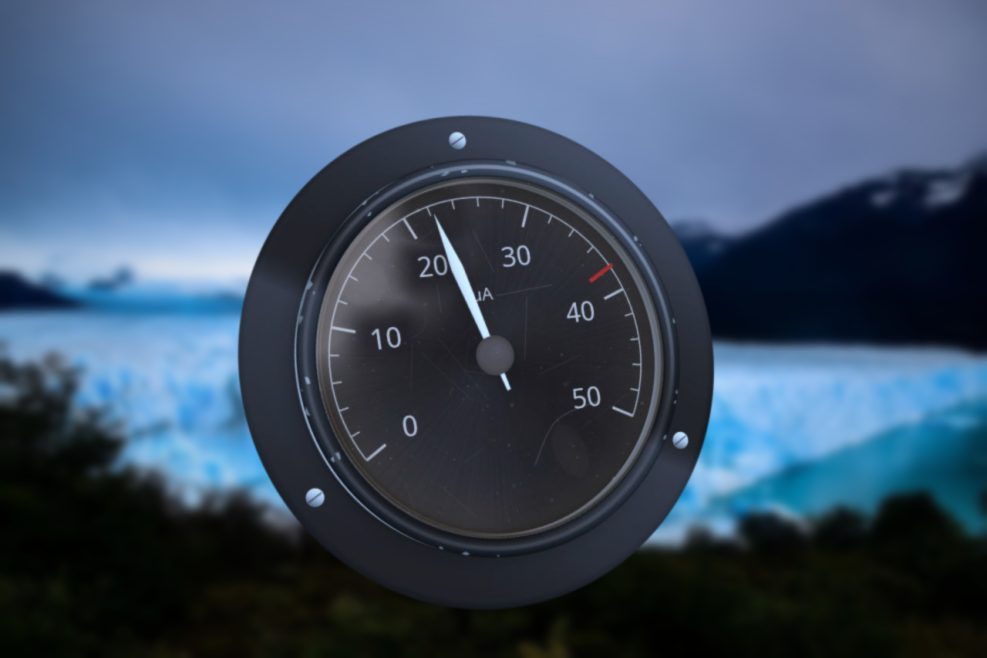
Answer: µA 22
